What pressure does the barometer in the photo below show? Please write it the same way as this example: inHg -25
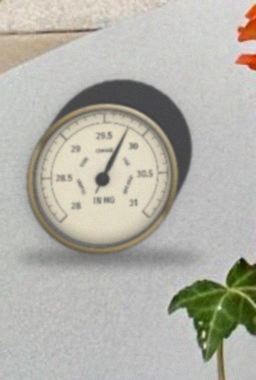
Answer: inHg 29.8
